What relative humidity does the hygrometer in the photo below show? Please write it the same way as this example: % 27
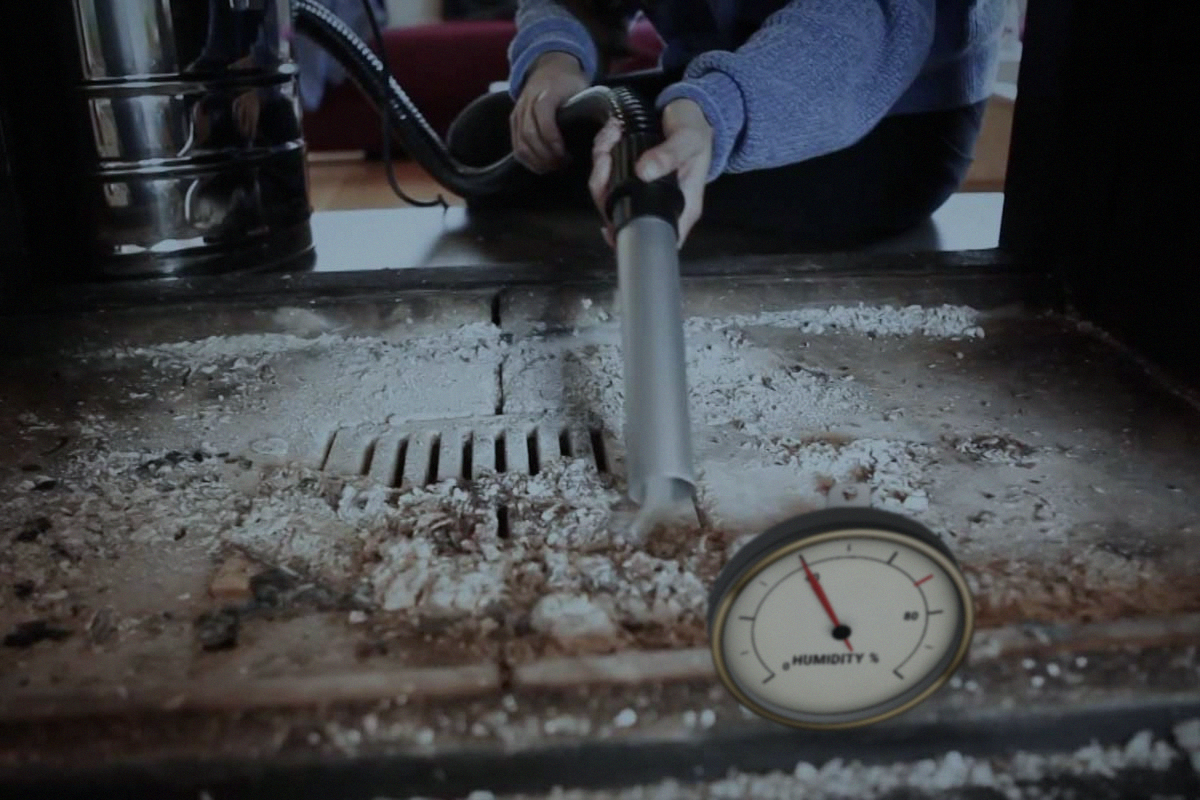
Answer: % 40
